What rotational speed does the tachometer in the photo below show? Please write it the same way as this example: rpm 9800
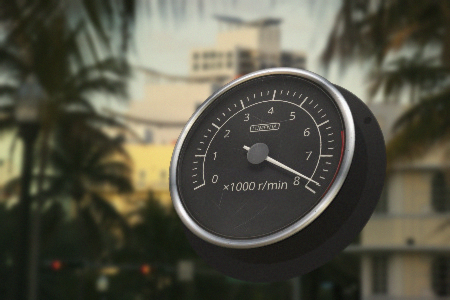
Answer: rpm 7800
